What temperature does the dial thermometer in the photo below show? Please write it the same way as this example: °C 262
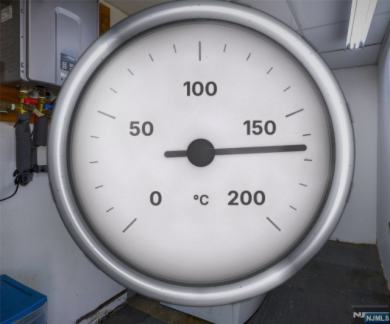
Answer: °C 165
